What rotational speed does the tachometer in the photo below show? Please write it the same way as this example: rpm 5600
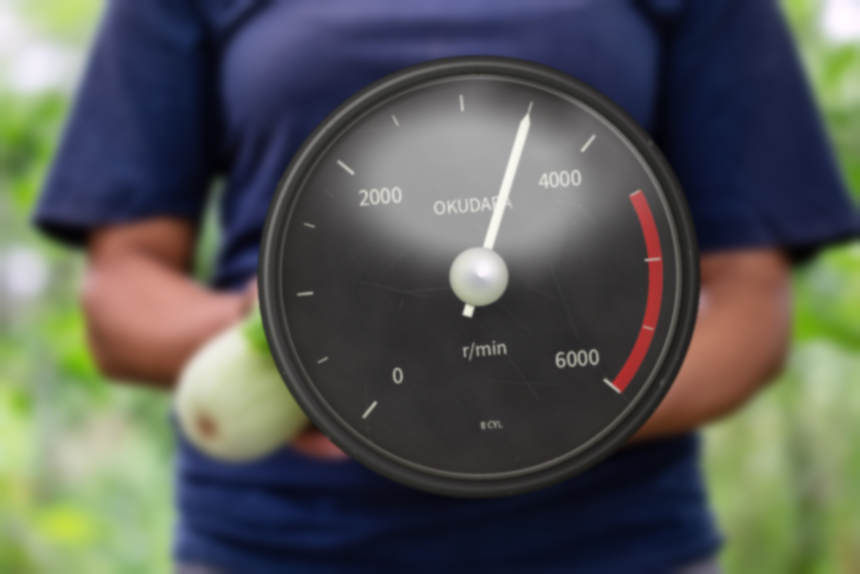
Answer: rpm 3500
